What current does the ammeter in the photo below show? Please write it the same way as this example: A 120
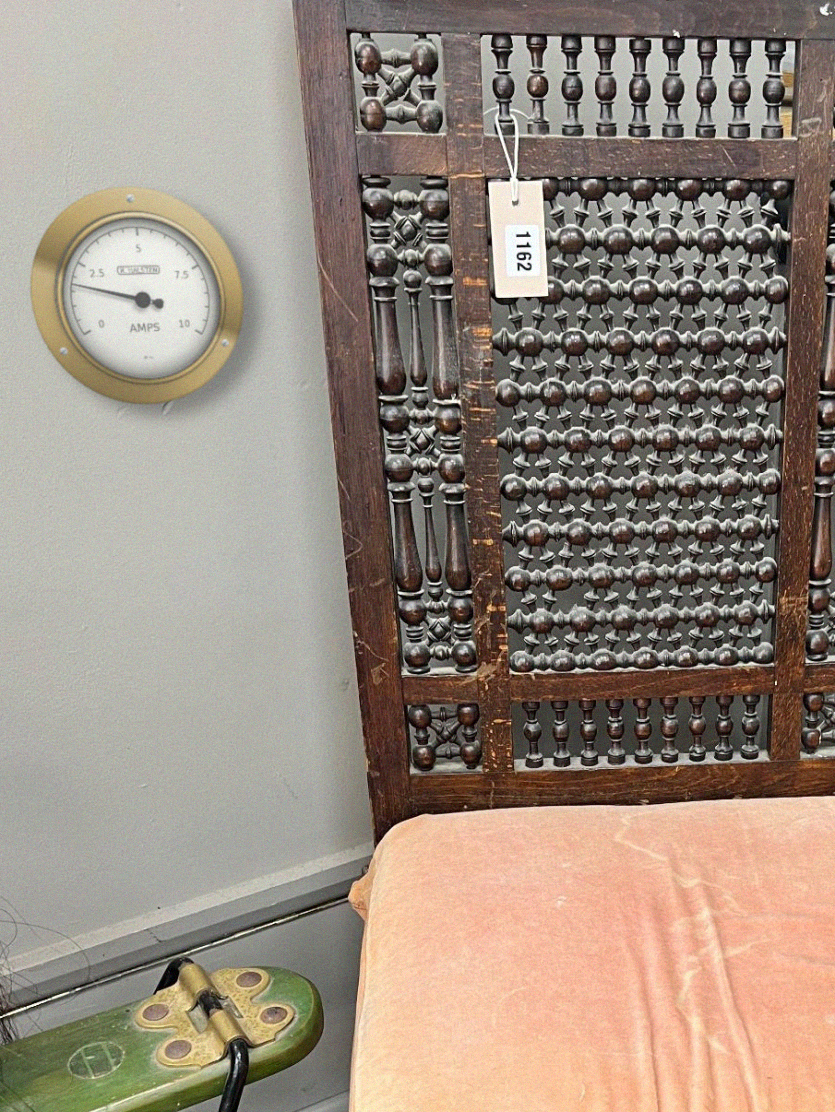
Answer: A 1.75
